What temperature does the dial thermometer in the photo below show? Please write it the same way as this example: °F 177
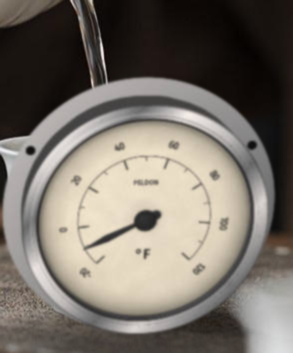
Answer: °F -10
